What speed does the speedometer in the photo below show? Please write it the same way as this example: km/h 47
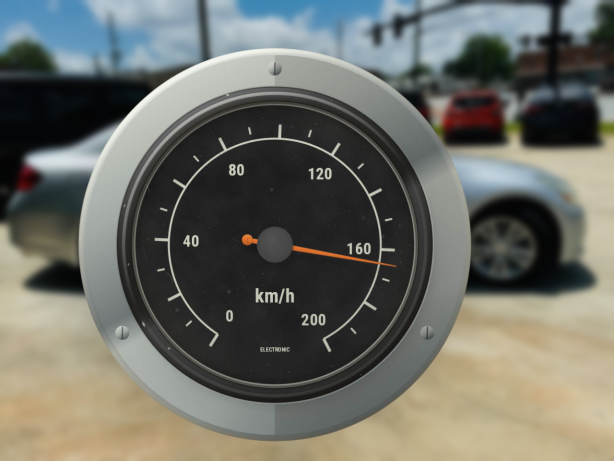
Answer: km/h 165
